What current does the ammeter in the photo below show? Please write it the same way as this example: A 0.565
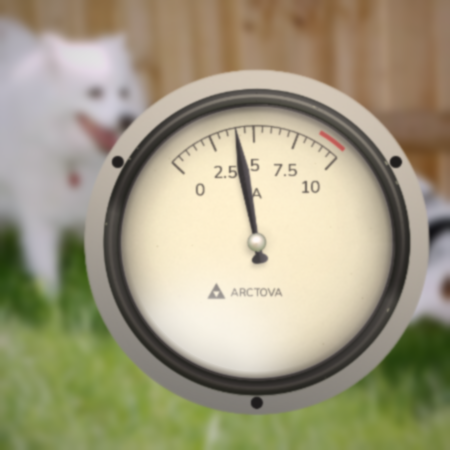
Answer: A 4
